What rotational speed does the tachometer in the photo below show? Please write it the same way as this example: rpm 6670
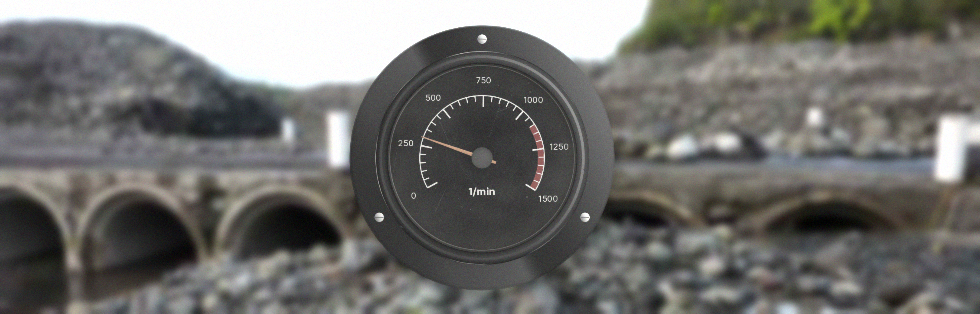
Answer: rpm 300
